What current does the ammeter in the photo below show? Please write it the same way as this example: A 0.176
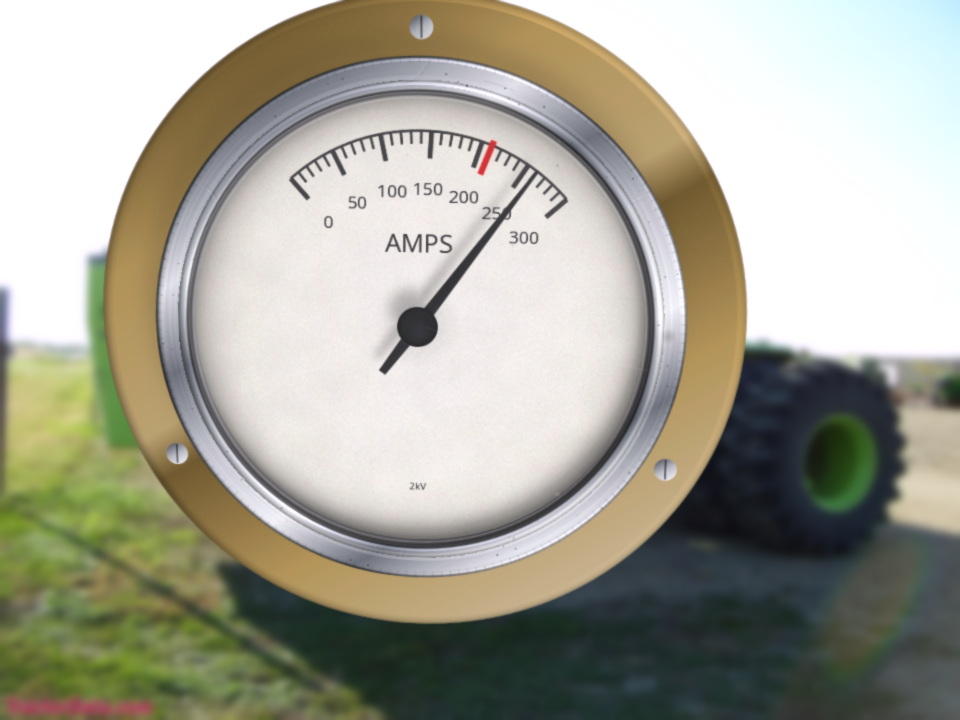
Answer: A 260
